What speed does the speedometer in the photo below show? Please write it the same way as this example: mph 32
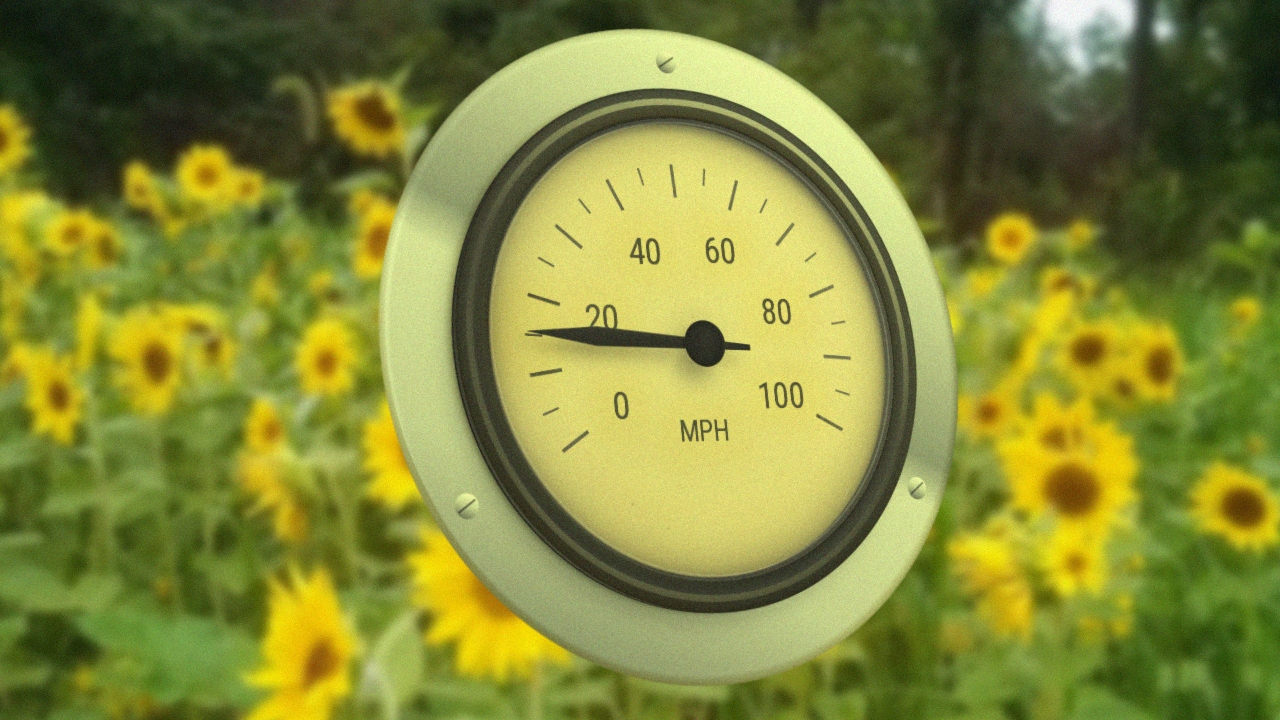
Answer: mph 15
